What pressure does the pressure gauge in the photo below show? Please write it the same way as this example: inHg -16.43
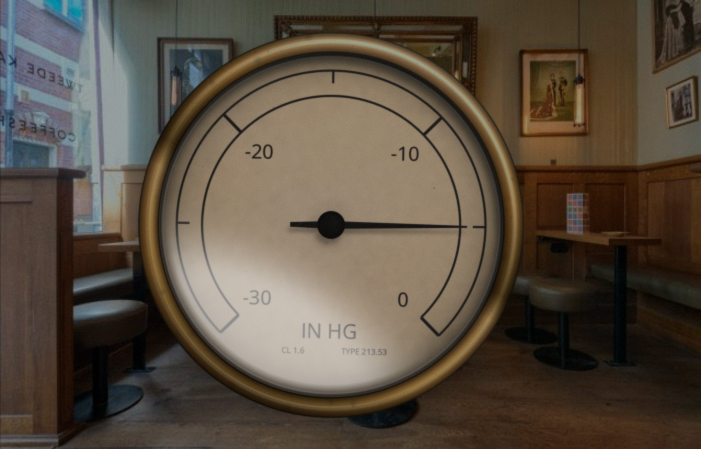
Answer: inHg -5
